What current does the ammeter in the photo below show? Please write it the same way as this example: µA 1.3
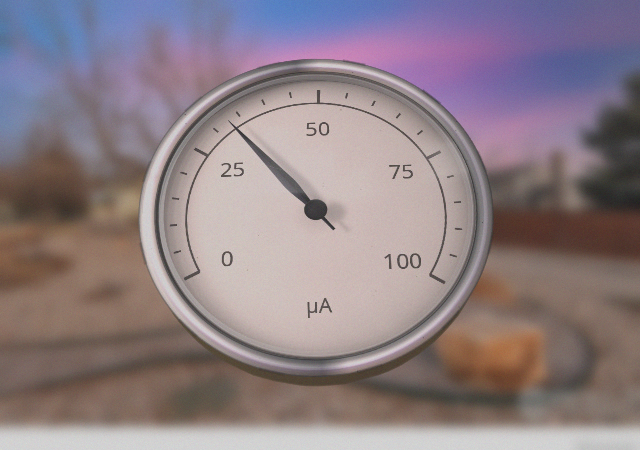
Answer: µA 32.5
